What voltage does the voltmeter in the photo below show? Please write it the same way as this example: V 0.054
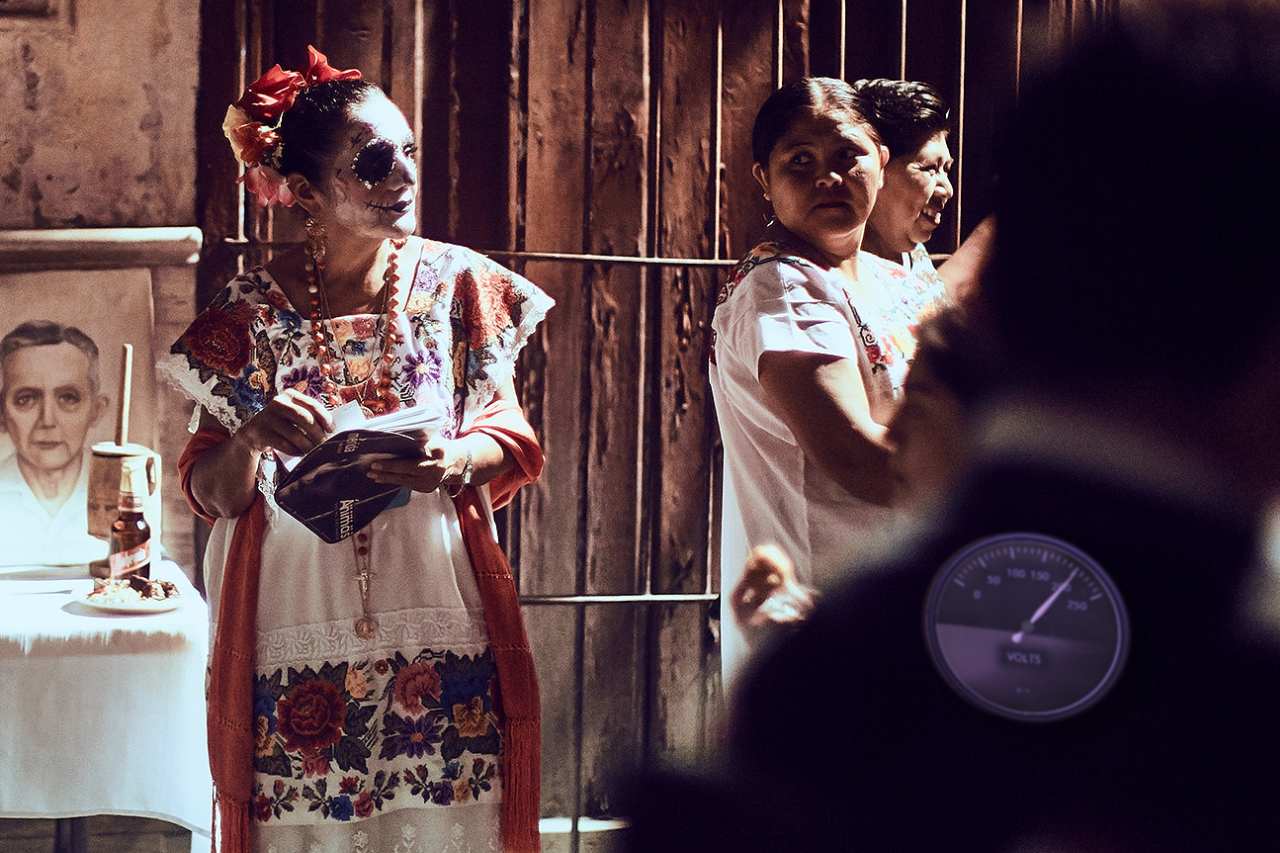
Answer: V 200
